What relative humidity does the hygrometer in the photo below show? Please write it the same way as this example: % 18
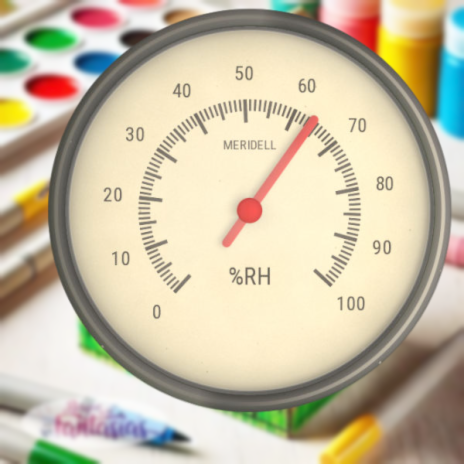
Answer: % 64
